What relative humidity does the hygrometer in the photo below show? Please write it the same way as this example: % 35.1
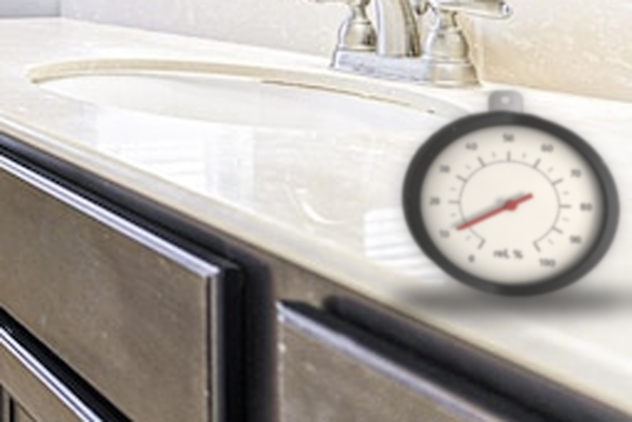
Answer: % 10
